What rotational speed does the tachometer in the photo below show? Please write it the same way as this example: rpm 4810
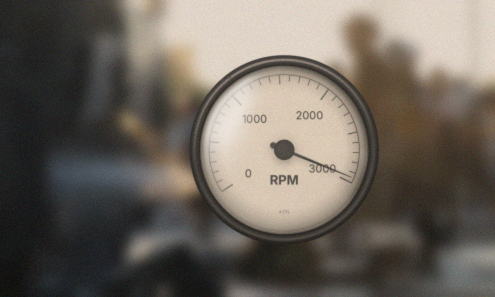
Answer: rpm 2950
